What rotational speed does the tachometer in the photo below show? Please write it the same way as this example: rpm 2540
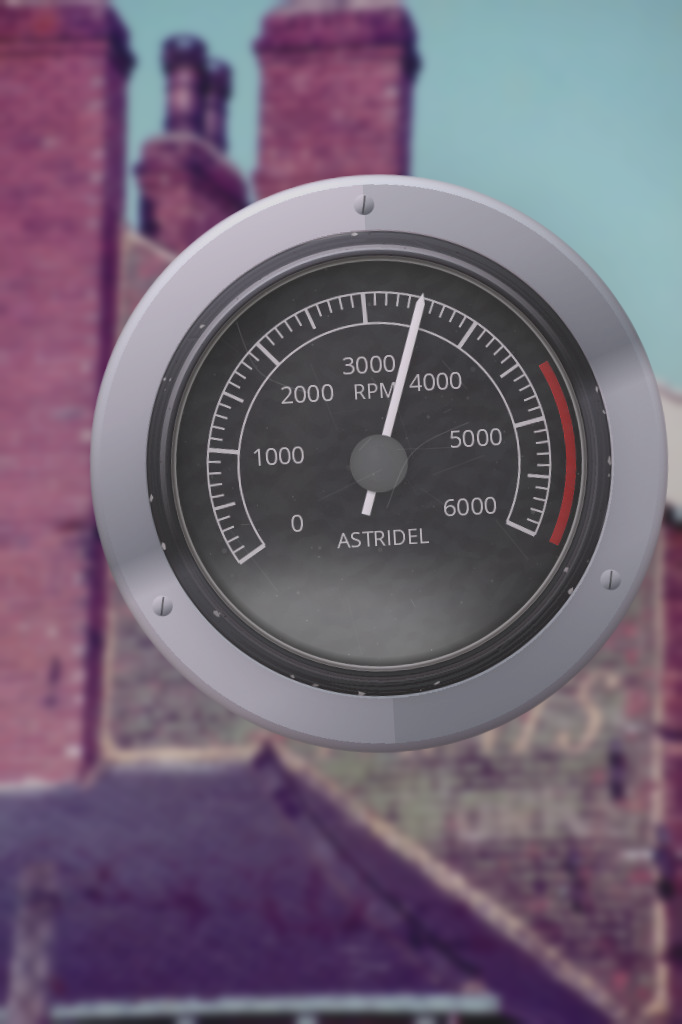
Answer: rpm 3500
